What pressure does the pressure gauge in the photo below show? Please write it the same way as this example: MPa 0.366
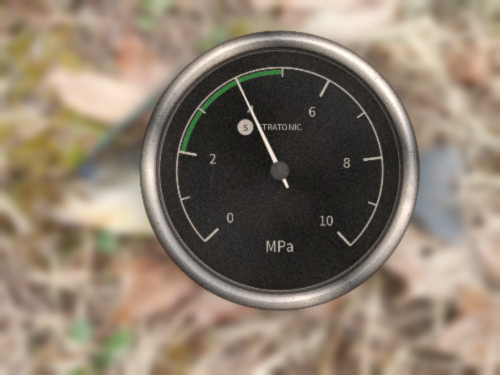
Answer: MPa 4
